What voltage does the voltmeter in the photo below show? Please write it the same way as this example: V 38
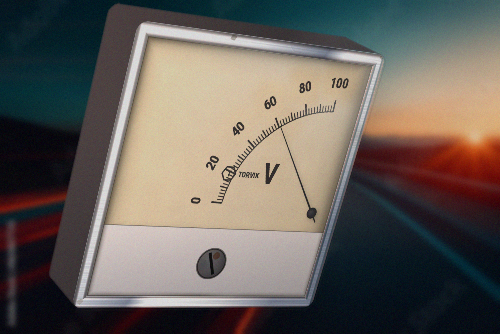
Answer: V 60
